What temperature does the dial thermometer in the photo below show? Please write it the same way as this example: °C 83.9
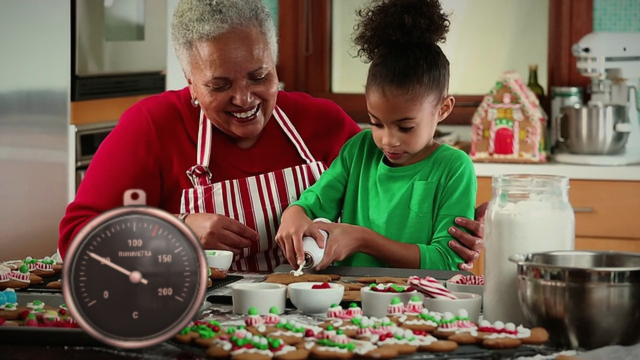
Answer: °C 50
